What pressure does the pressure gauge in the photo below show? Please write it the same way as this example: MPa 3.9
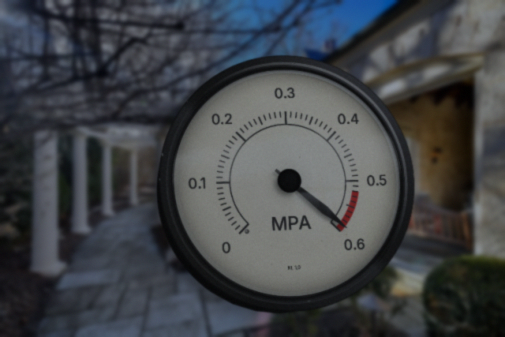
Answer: MPa 0.59
